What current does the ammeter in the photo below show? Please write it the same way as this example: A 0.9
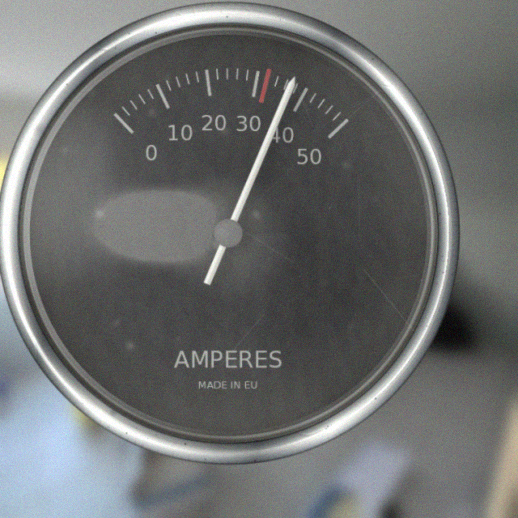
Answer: A 37
